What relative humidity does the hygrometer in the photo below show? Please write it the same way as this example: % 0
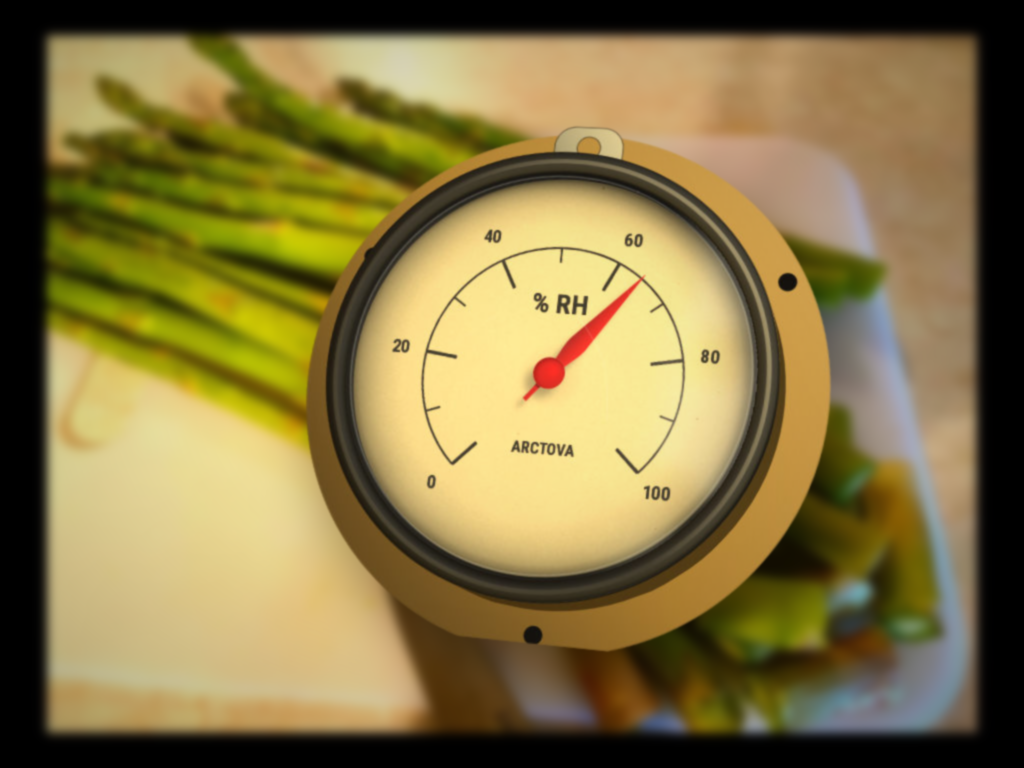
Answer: % 65
